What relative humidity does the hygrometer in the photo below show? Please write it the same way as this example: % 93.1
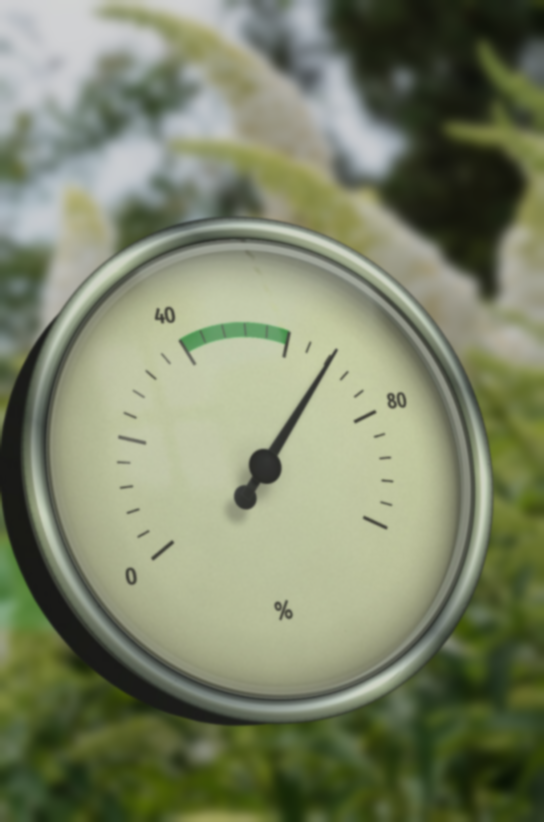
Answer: % 68
